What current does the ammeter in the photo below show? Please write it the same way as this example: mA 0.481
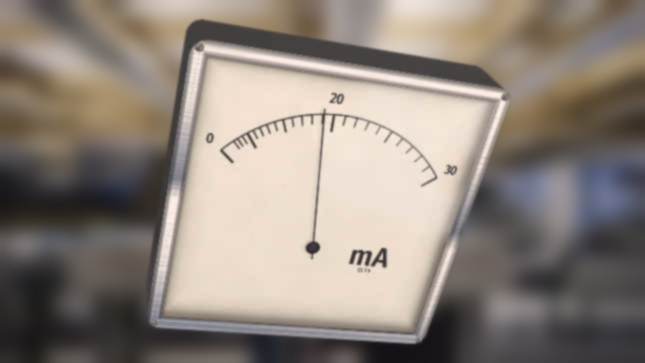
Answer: mA 19
